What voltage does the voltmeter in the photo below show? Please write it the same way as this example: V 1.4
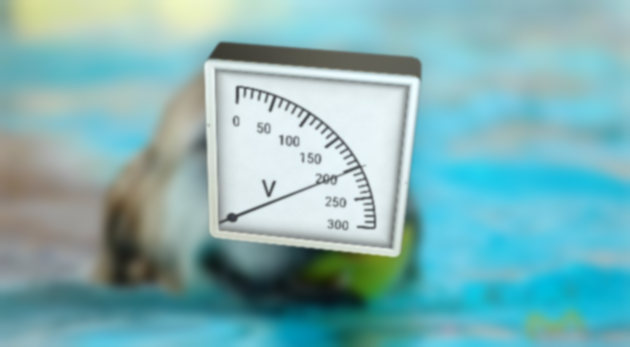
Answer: V 200
